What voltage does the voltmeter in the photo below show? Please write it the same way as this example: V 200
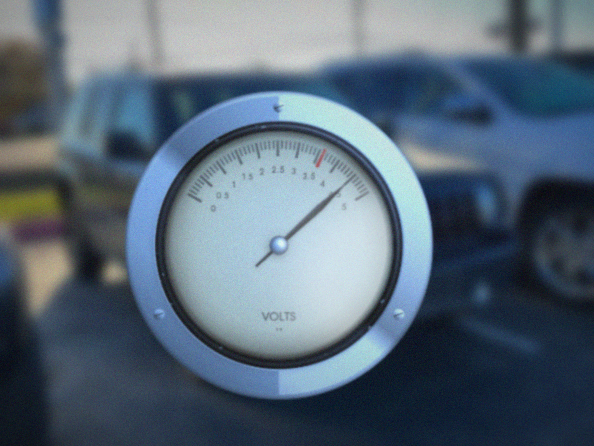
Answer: V 4.5
